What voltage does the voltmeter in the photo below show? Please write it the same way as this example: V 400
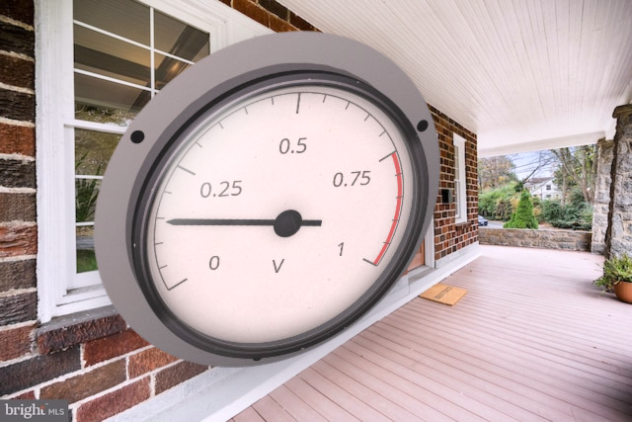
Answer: V 0.15
